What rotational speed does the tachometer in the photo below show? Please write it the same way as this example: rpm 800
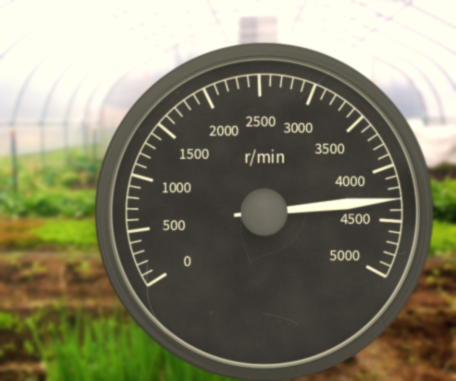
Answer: rpm 4300
